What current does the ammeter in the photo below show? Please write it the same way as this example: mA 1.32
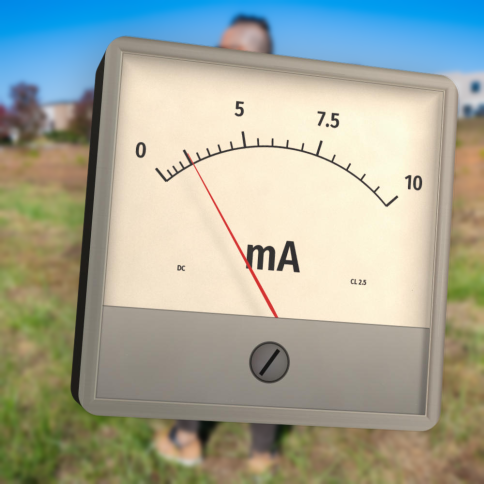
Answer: mA 2.5
